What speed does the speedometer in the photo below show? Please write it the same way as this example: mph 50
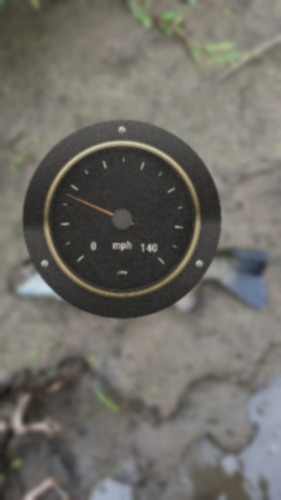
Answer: mph 35
